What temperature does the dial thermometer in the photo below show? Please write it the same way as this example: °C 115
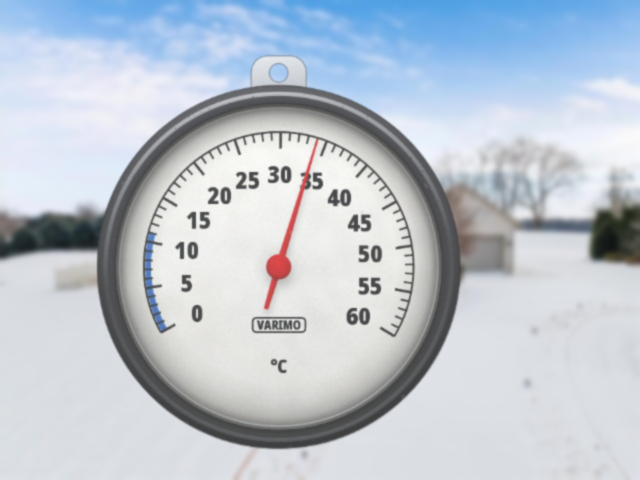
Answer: °C 34
